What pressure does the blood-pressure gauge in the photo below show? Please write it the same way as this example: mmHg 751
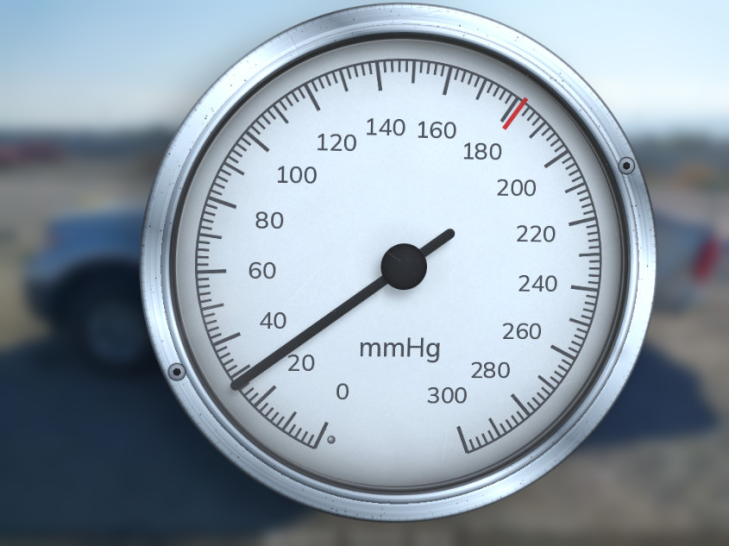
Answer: mmHg 28
